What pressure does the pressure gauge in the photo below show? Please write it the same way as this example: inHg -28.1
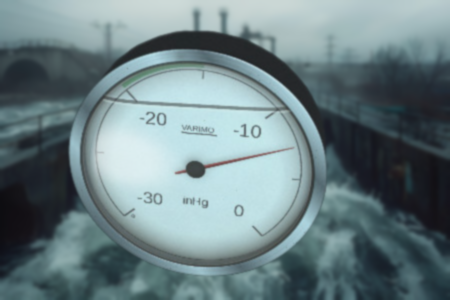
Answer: inHg -7.5
